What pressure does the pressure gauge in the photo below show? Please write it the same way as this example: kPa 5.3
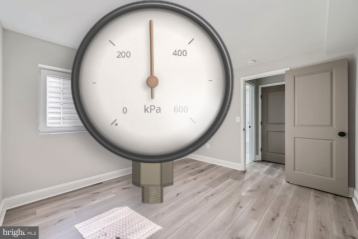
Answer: kPa 300
